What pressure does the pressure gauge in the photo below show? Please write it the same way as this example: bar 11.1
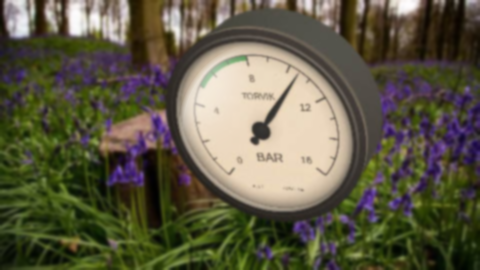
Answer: bar 10.5
